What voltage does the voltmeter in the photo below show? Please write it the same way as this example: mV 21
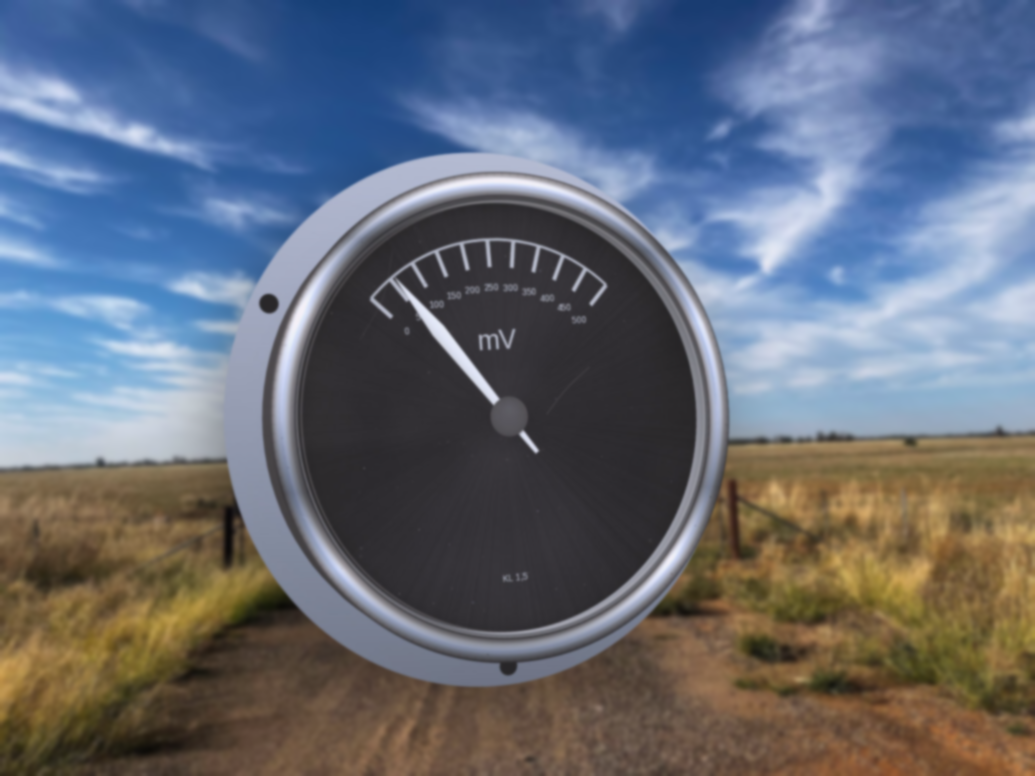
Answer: mV 50
